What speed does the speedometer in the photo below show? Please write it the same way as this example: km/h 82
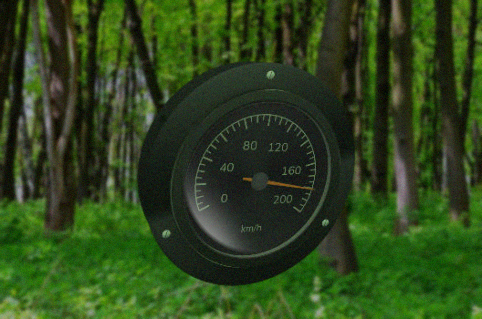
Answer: km/h 180
